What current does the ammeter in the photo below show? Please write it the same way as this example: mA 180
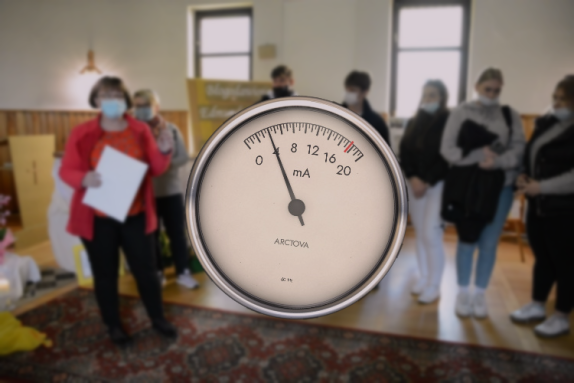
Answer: mA 4
